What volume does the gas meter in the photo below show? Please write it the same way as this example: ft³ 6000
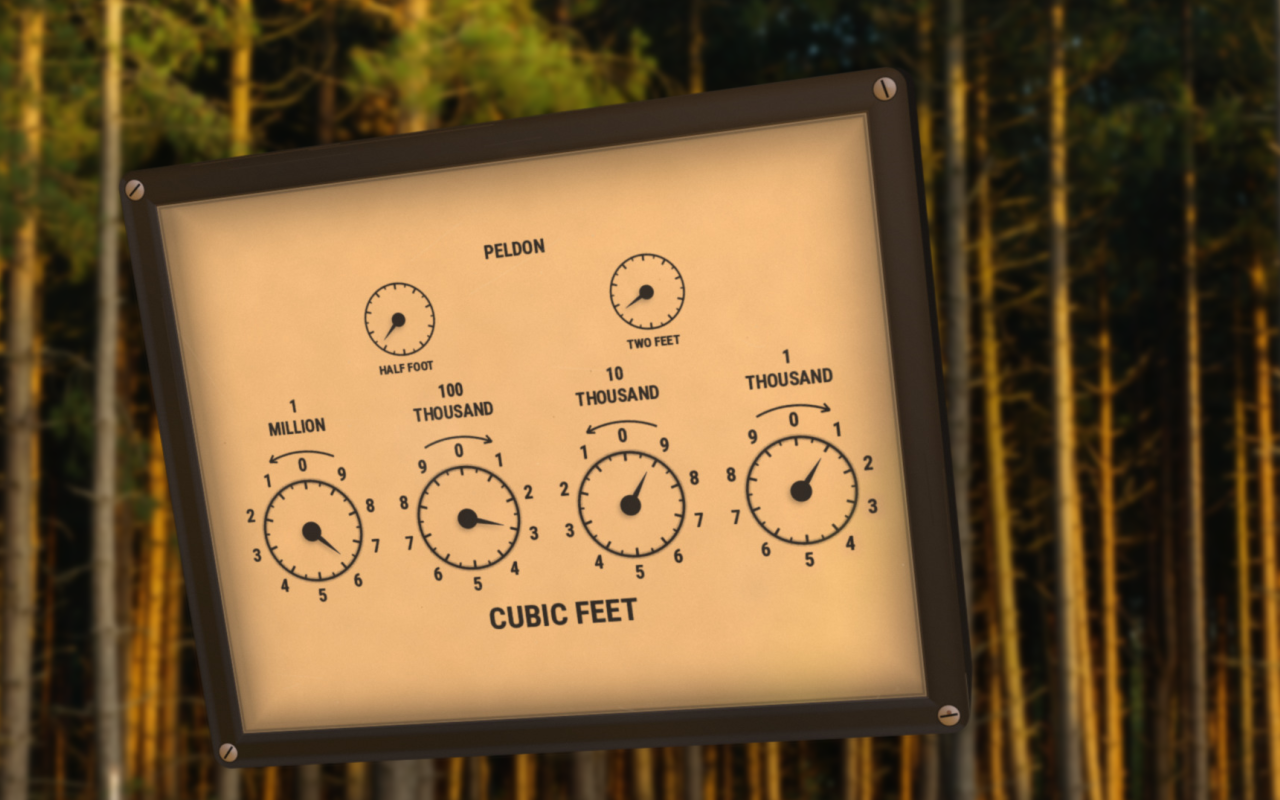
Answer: ft³ 629100
